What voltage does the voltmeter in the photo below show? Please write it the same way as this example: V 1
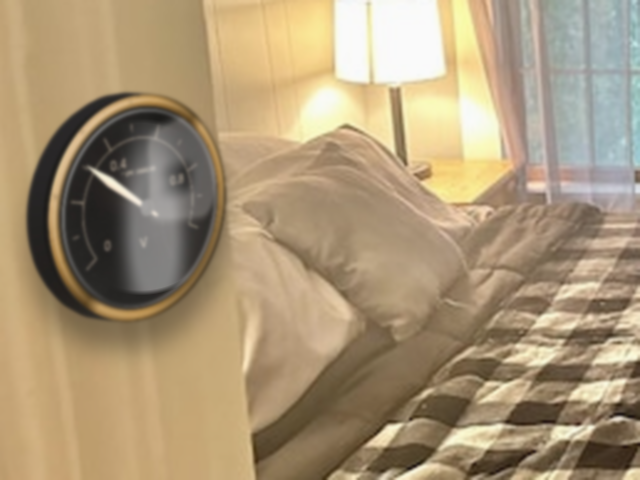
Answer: V 0.3
